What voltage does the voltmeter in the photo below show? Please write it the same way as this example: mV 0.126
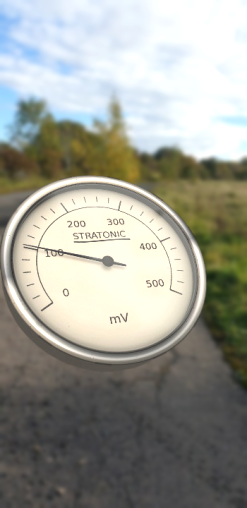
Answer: mV 100
